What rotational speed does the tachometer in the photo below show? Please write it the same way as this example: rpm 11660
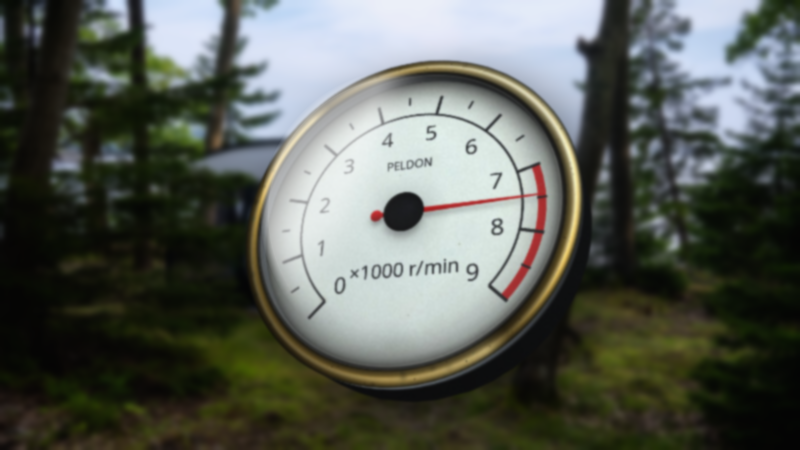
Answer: rpm 7500
